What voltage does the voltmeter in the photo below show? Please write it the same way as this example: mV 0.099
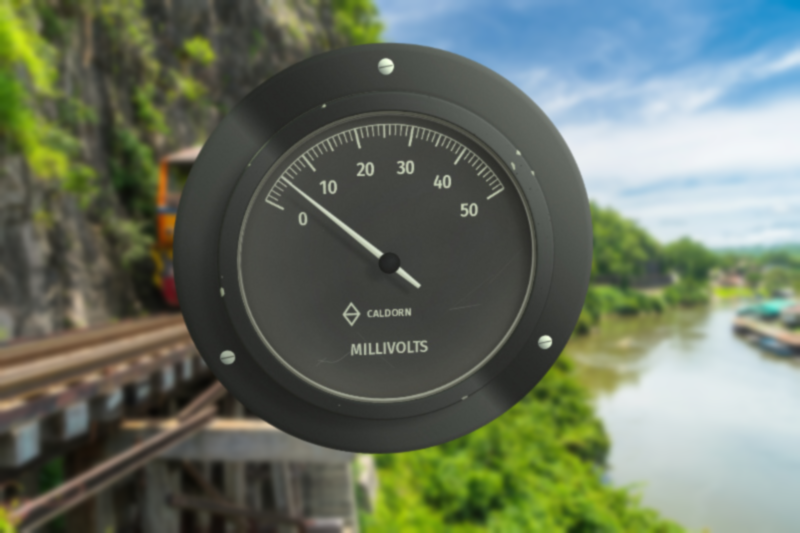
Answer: mV 5
